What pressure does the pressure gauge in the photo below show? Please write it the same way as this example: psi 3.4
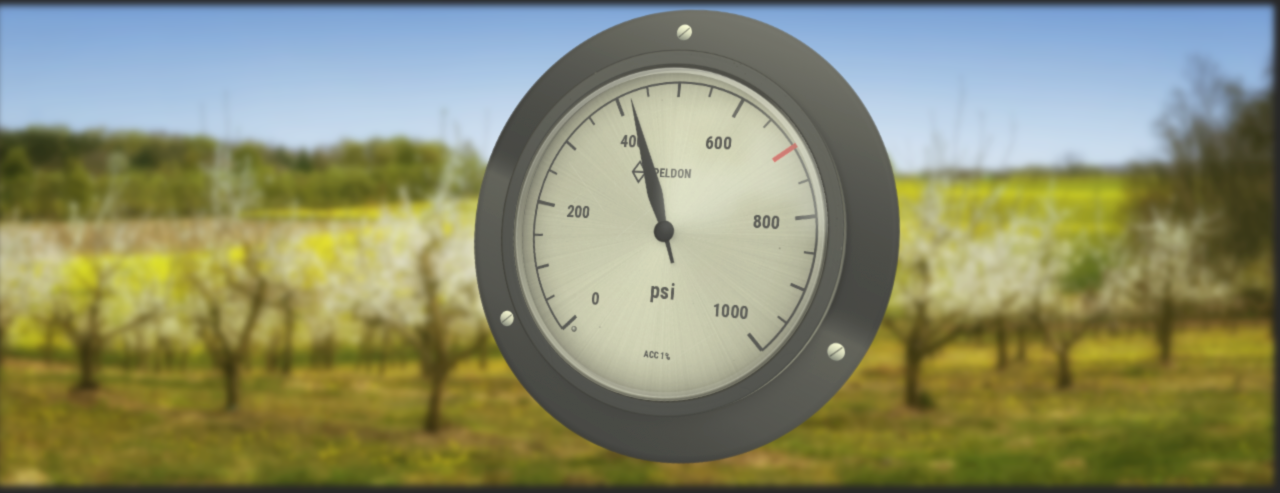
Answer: psi 425
